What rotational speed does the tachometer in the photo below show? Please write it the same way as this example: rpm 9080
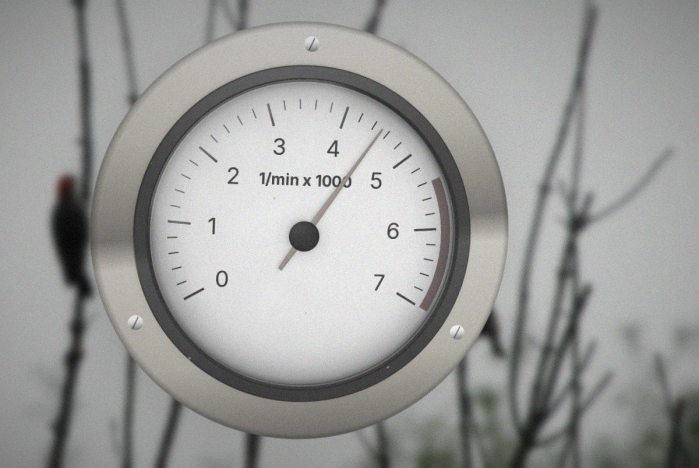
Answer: rpm 4500
